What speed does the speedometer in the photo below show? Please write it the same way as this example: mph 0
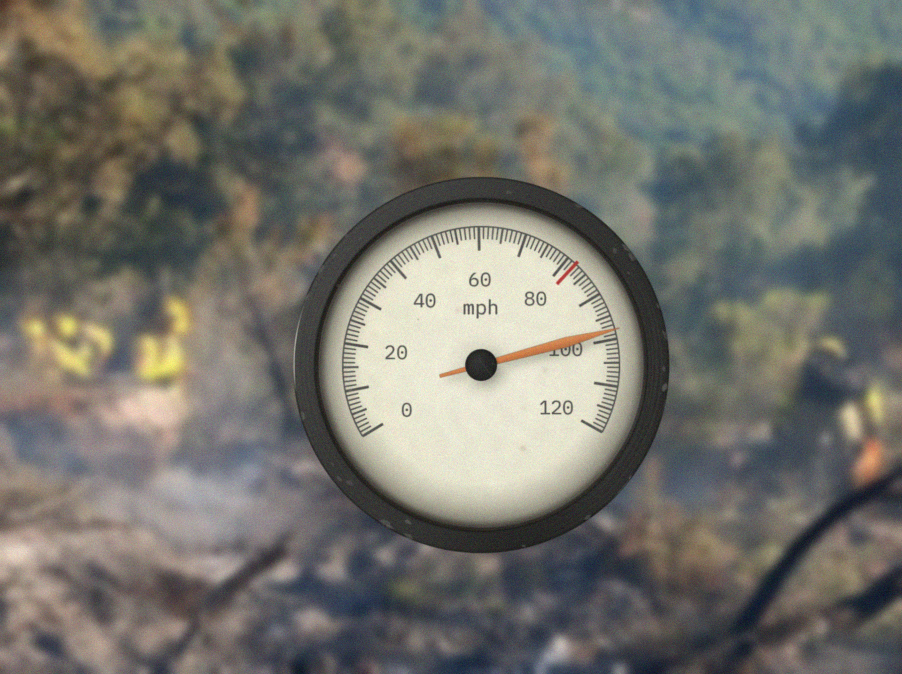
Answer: mph 98
